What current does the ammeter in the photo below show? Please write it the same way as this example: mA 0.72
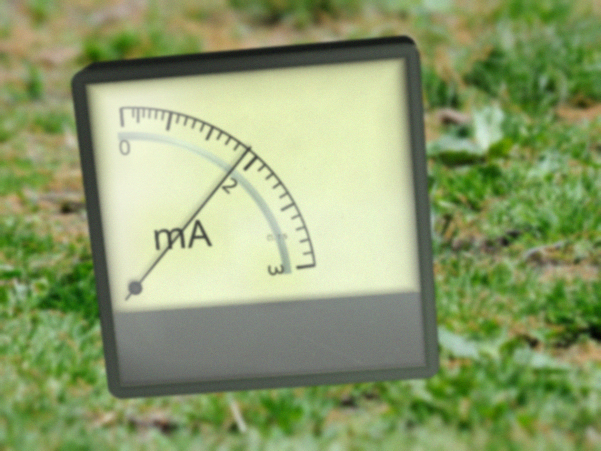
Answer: mA 1.9
